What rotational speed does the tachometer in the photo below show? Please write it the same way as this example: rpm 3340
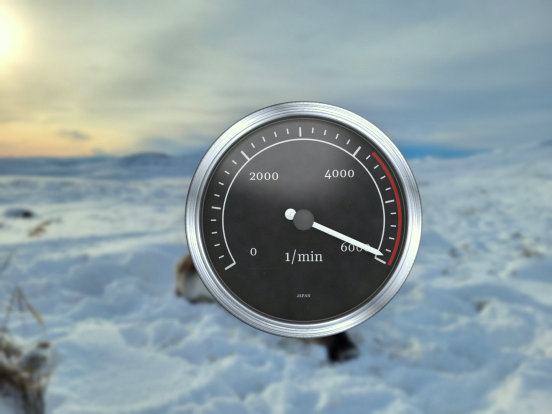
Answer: rpm 5900
